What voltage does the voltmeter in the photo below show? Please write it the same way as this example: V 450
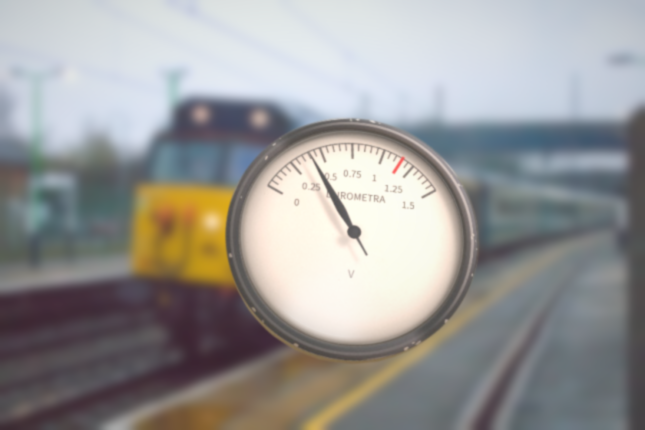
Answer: V 0.4
